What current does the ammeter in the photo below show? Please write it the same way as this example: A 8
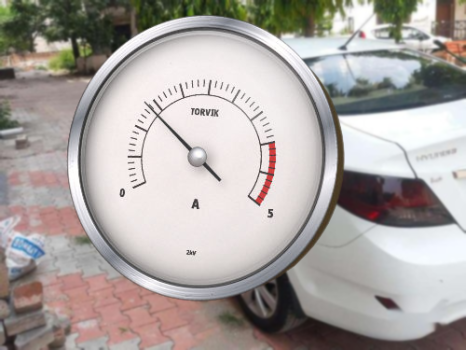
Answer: A 1.4
